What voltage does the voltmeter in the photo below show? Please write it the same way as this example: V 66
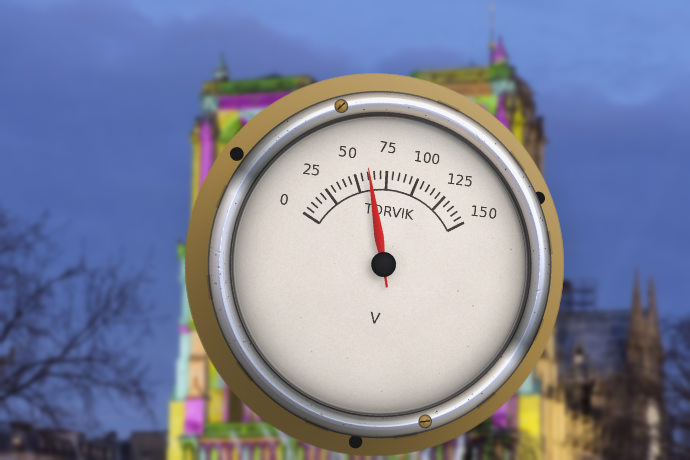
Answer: V 60
